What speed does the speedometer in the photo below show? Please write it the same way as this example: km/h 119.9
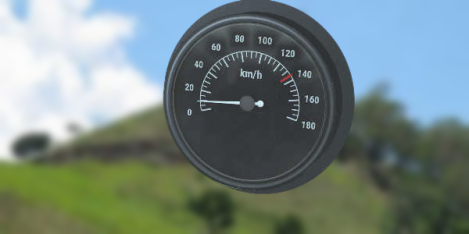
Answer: km/h 10
